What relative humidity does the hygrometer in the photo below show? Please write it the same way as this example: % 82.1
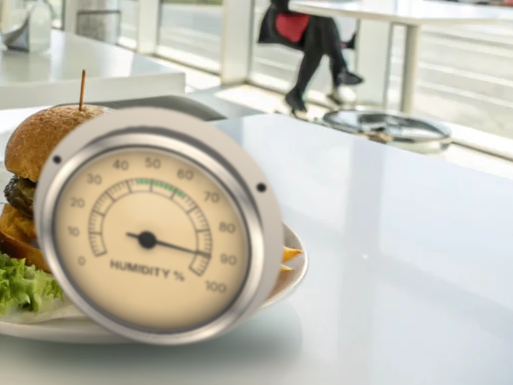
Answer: % 90
